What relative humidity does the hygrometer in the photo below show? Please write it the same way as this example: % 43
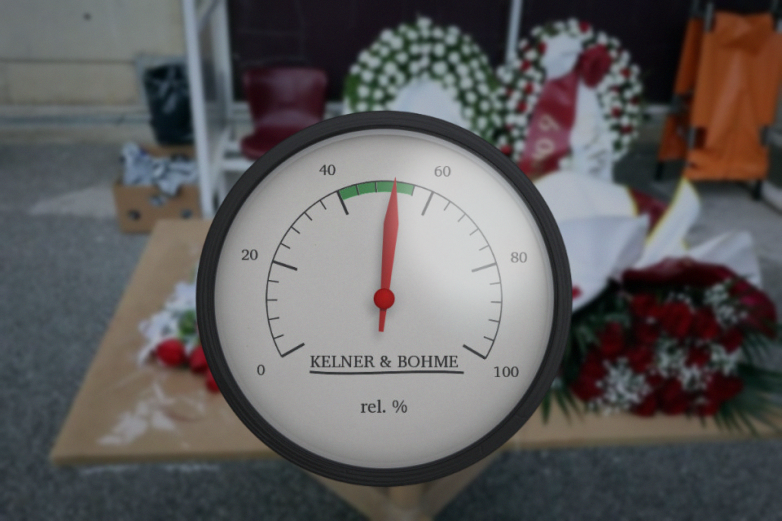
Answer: % 52
